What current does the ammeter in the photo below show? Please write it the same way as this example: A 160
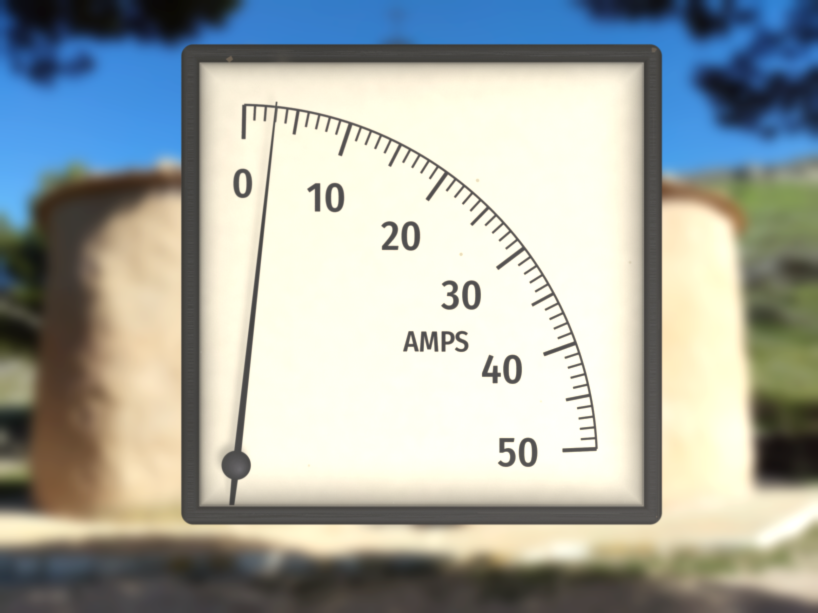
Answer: A 3
